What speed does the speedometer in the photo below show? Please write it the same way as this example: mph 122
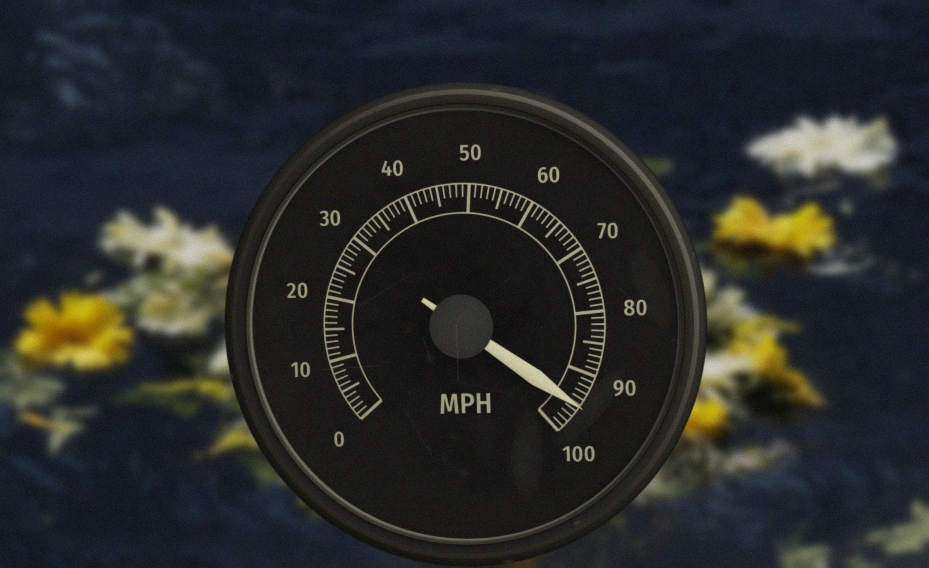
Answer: mph 95
